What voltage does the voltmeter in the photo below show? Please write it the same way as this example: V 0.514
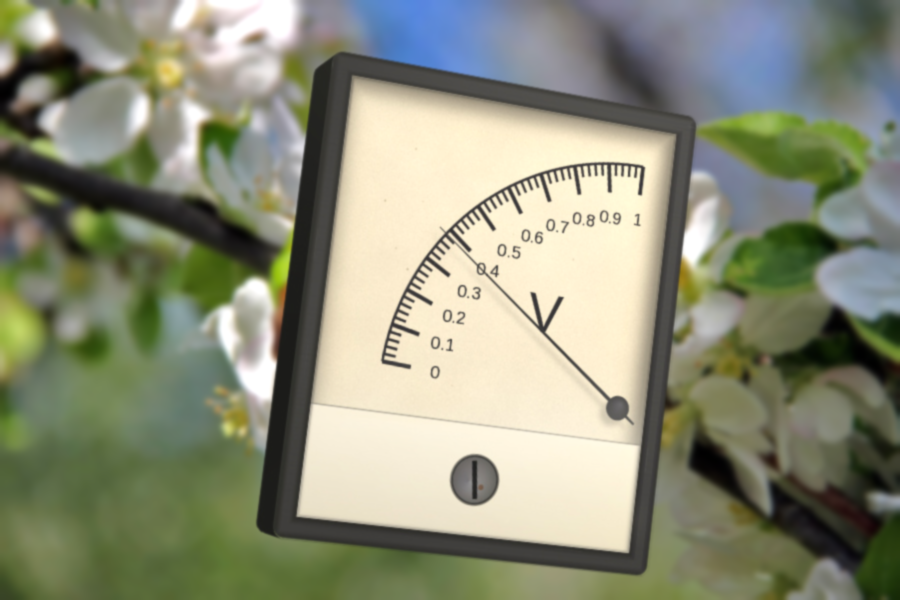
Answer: V 0.38
